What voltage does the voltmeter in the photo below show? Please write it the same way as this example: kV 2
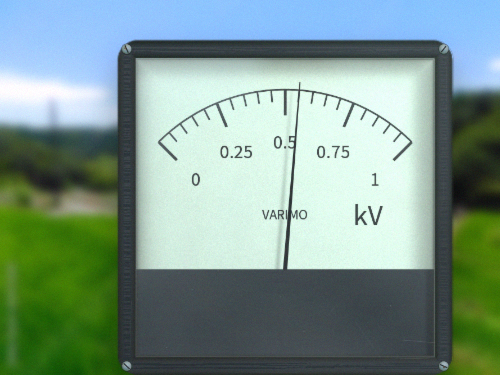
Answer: kV 0.55
